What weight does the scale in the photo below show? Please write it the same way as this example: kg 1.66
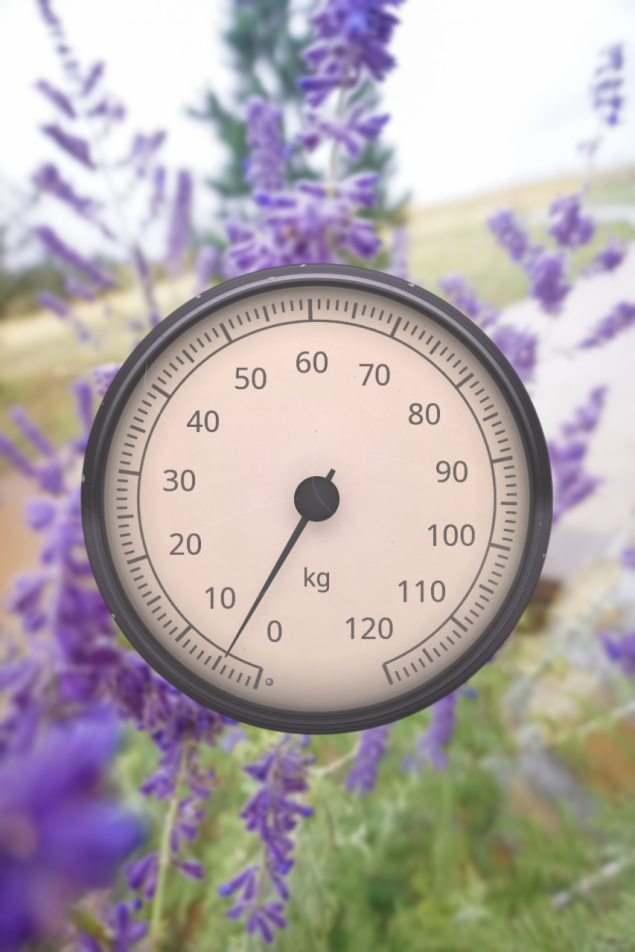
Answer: kg 4.5
